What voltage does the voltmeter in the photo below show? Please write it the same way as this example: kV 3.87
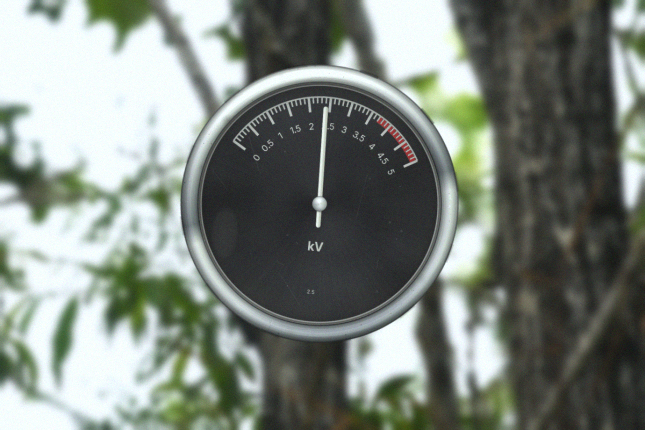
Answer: kV 2.4
